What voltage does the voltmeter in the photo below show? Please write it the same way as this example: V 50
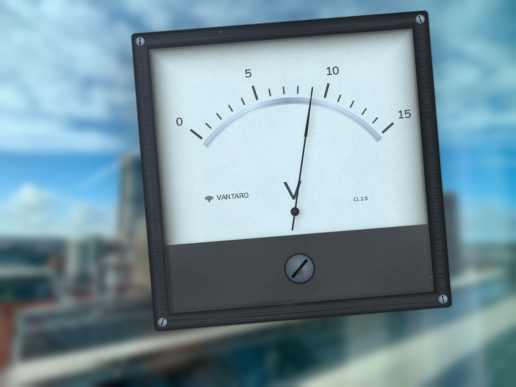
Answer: V 9
